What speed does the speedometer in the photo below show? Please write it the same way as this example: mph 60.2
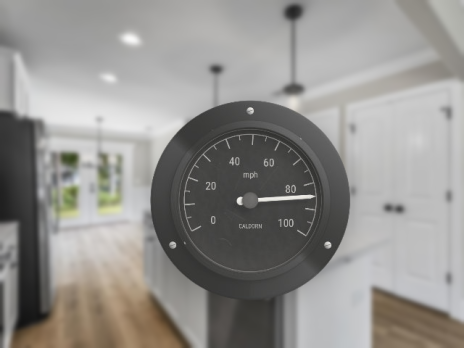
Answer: mph 85
